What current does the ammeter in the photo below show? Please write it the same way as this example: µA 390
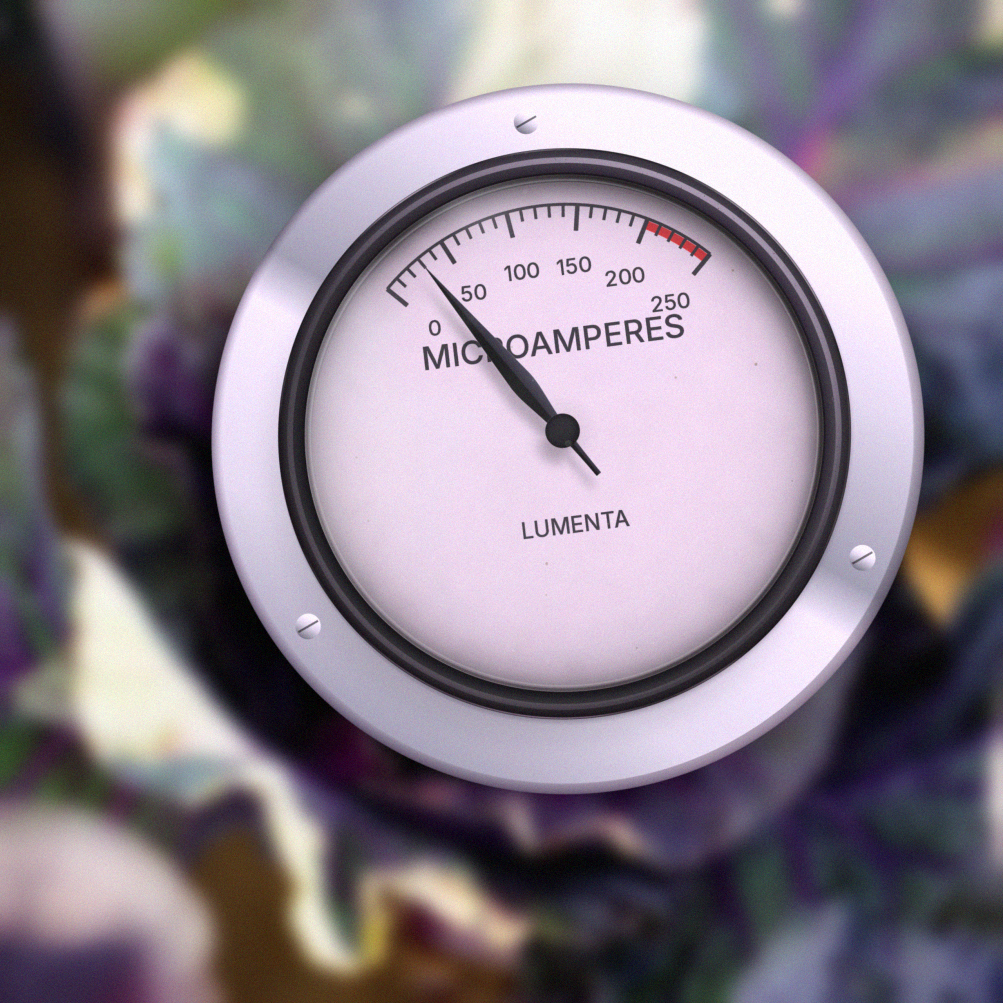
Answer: µA 30
